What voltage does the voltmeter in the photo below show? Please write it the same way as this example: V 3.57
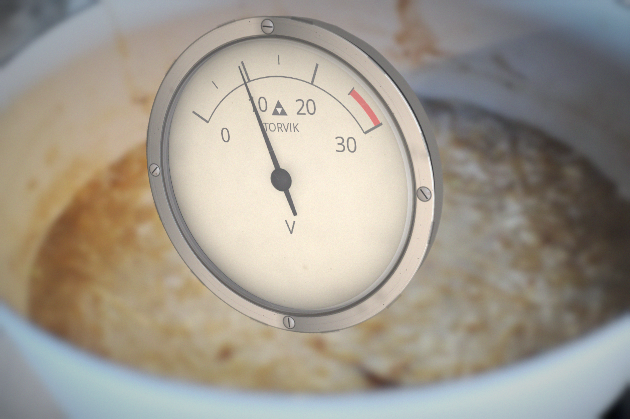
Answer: V 10
